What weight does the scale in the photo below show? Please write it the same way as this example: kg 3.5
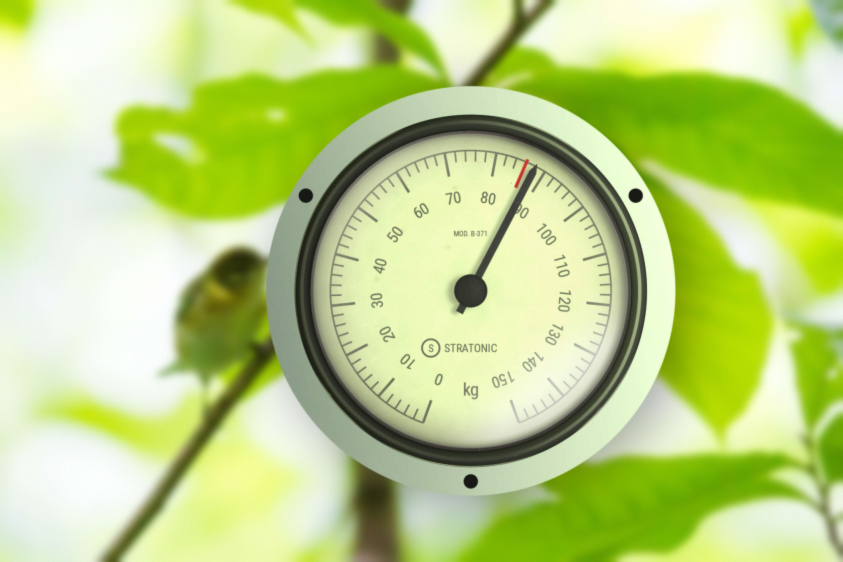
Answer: kg 88
